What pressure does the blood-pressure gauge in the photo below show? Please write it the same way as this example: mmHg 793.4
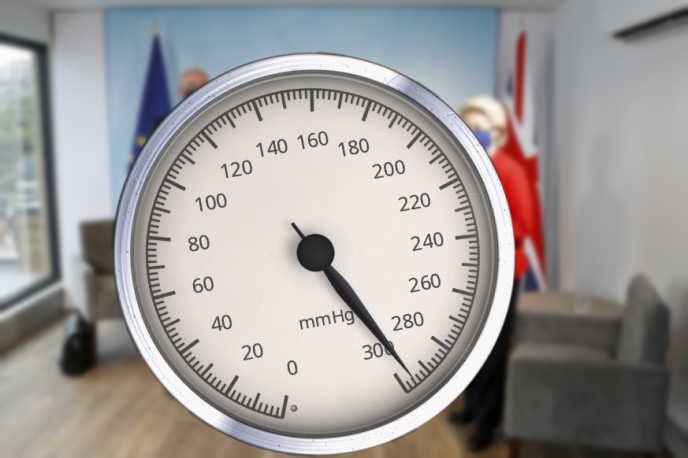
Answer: mmHg 296
